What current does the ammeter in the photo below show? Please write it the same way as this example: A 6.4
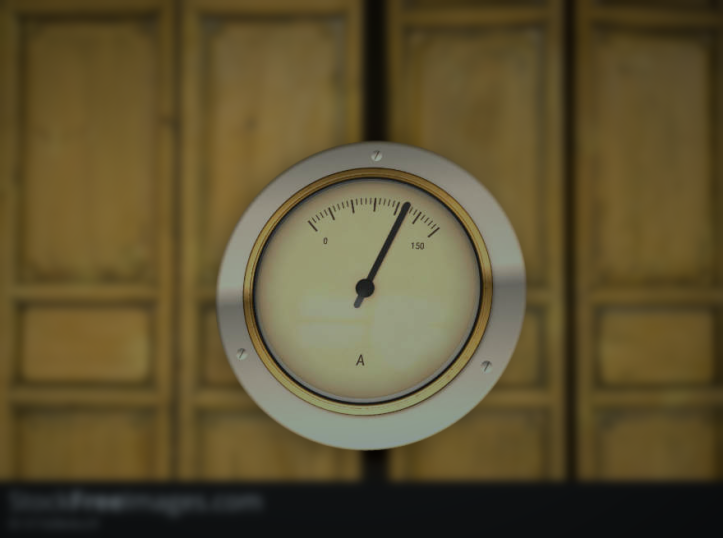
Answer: A 110
